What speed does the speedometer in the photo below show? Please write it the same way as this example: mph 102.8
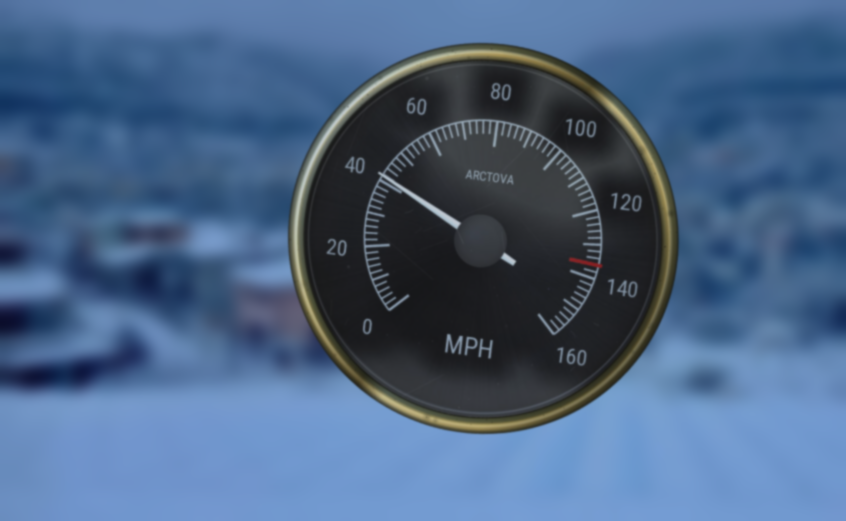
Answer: mph 42
